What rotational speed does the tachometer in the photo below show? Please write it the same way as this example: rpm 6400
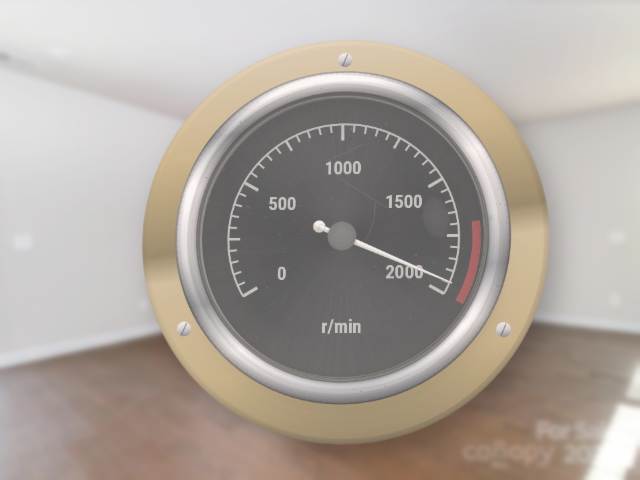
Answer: rpm 1950
